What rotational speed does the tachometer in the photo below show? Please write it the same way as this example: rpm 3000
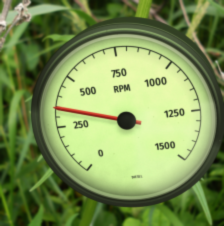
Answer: rpm 350
